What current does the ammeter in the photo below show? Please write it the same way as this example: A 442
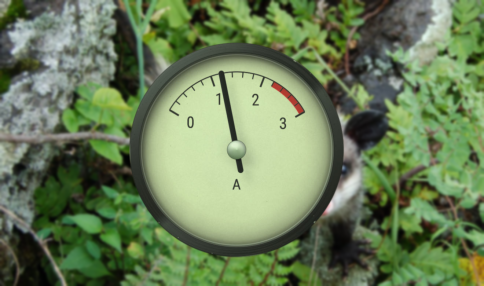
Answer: A 1.2
